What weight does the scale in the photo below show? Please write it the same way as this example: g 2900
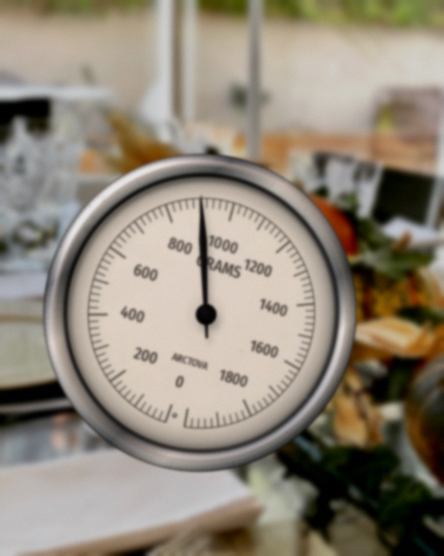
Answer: g 900
